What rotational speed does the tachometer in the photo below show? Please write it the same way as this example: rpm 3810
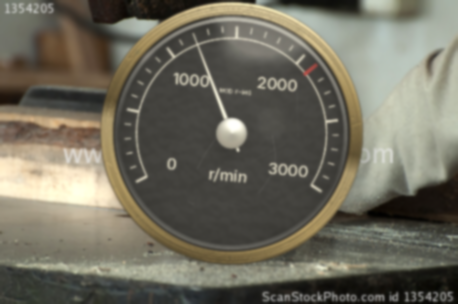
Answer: rpm 1200
